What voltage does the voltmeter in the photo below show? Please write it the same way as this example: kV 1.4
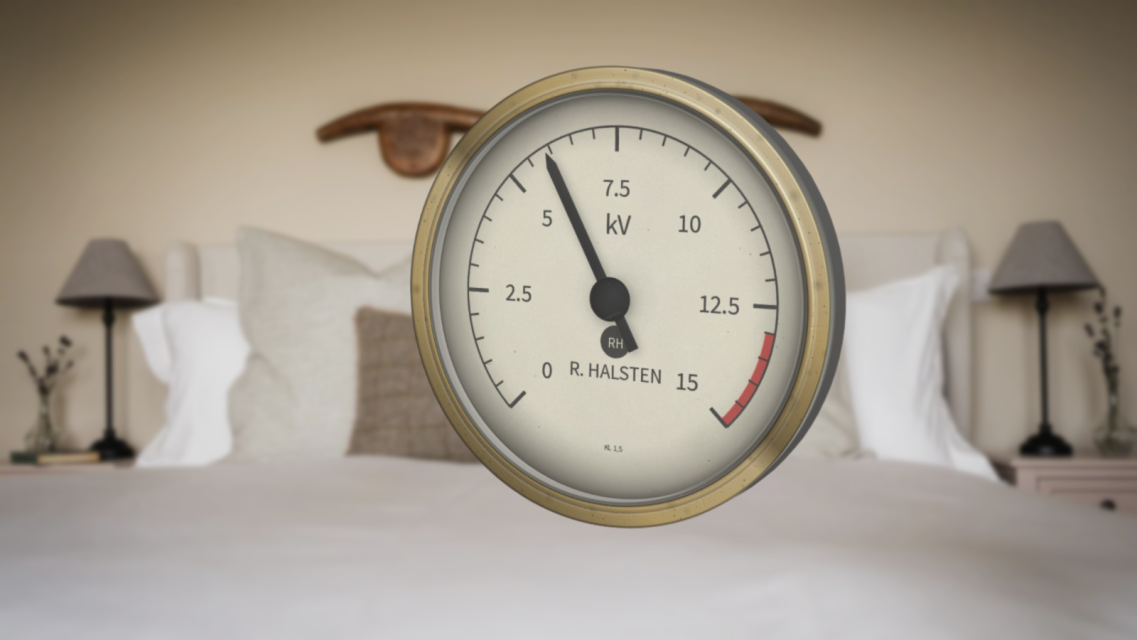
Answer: kV 6
